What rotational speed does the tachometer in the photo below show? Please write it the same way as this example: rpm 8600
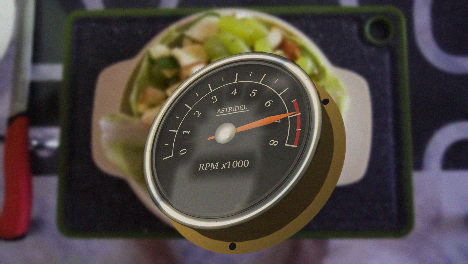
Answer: rpm 7000
